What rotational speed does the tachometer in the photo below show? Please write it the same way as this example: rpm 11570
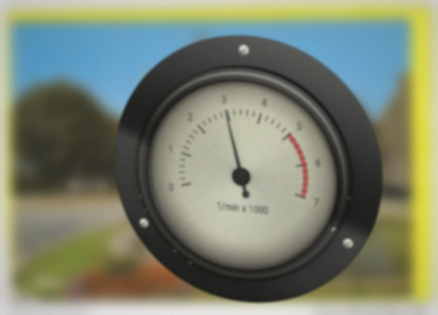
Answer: rpm 3000
